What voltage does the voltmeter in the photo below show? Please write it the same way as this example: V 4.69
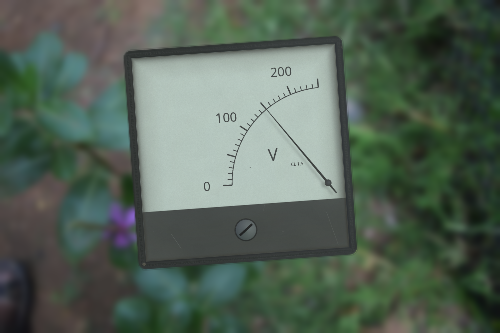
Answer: V 150
